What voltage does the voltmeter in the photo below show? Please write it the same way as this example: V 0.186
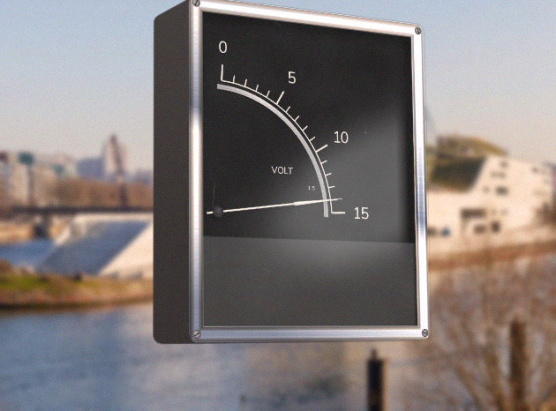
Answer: V 14
